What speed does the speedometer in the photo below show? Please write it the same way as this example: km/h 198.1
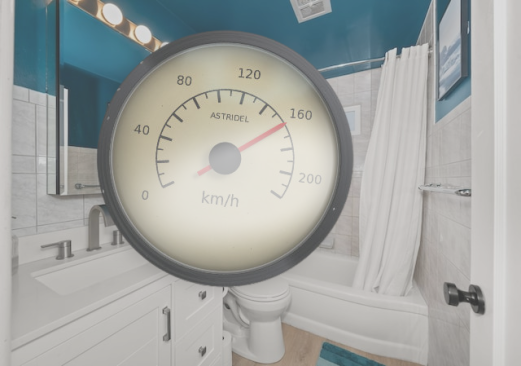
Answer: km/h 160
